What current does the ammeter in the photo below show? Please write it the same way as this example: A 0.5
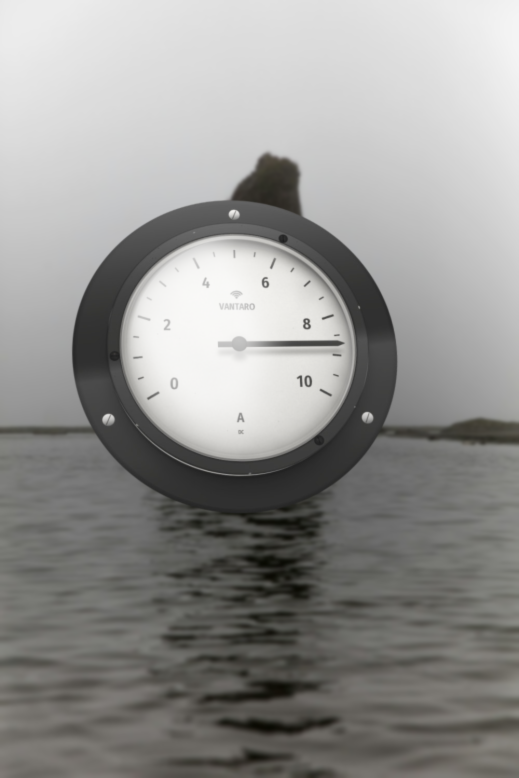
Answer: A 8.75
